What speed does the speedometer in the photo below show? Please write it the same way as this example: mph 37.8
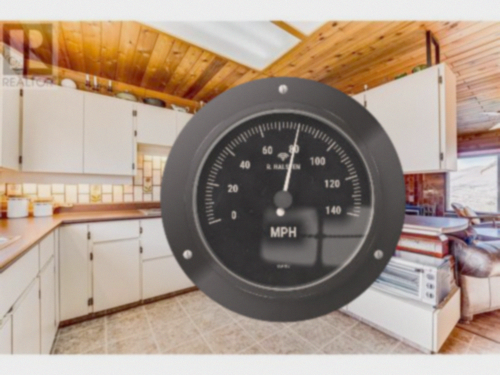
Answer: mph 80
